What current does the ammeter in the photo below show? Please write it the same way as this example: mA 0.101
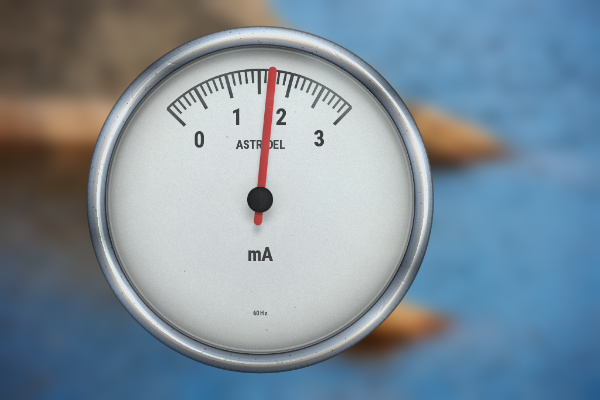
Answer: mA 1.7
